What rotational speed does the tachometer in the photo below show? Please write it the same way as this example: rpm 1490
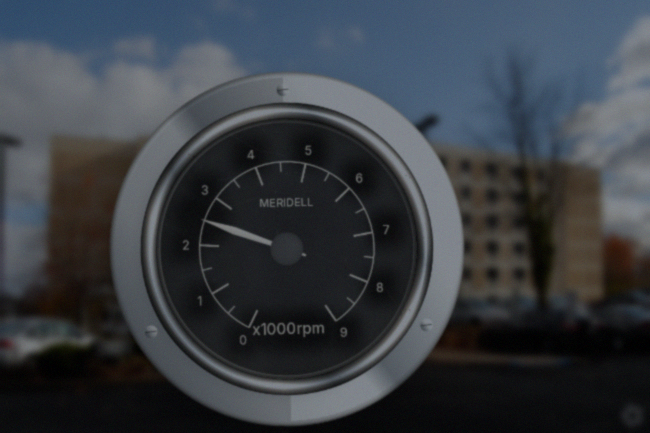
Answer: rpm 2500
